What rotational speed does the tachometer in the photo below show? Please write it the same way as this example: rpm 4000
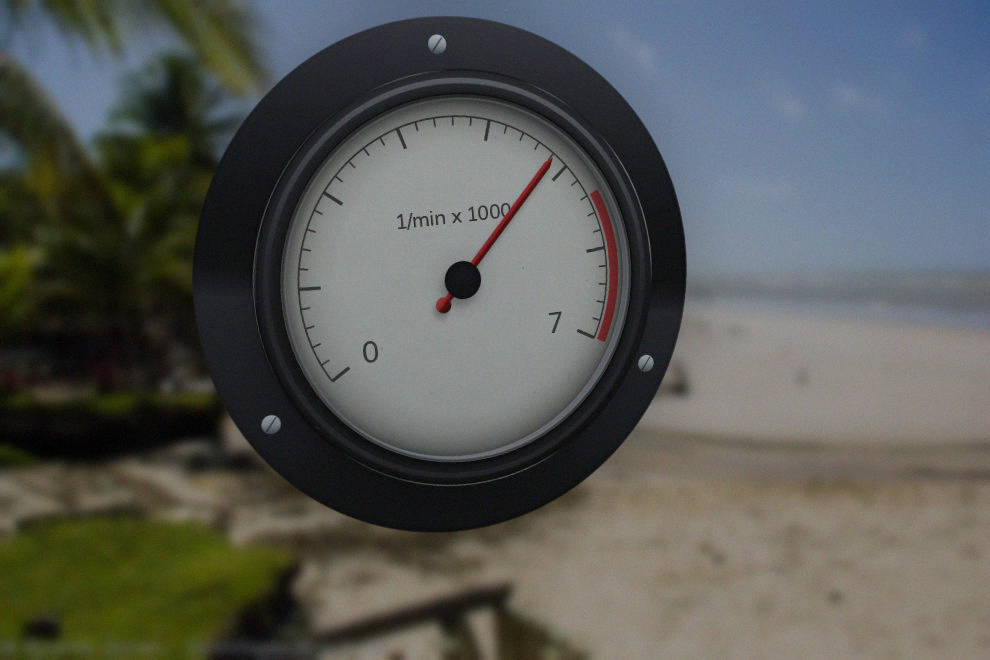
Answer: rpm 4800
